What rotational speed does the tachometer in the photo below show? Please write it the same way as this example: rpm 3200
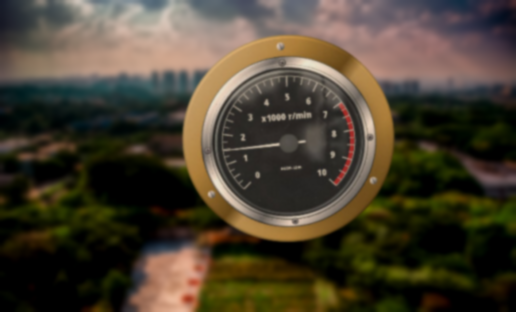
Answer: rpm 1500
